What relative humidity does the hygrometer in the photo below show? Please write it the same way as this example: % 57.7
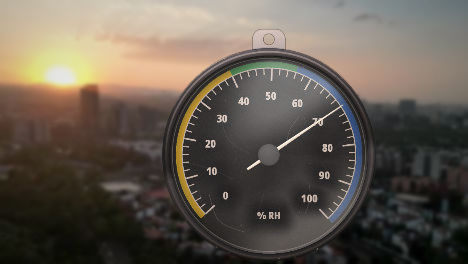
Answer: % 70
